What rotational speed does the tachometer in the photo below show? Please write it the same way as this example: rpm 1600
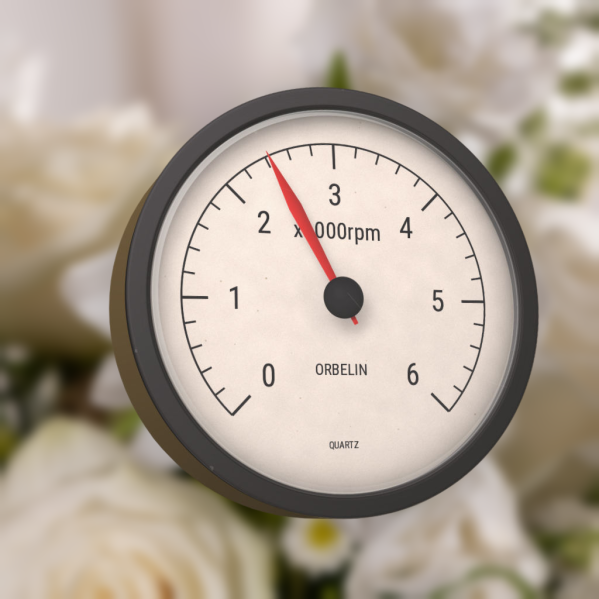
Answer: rpm 2400
